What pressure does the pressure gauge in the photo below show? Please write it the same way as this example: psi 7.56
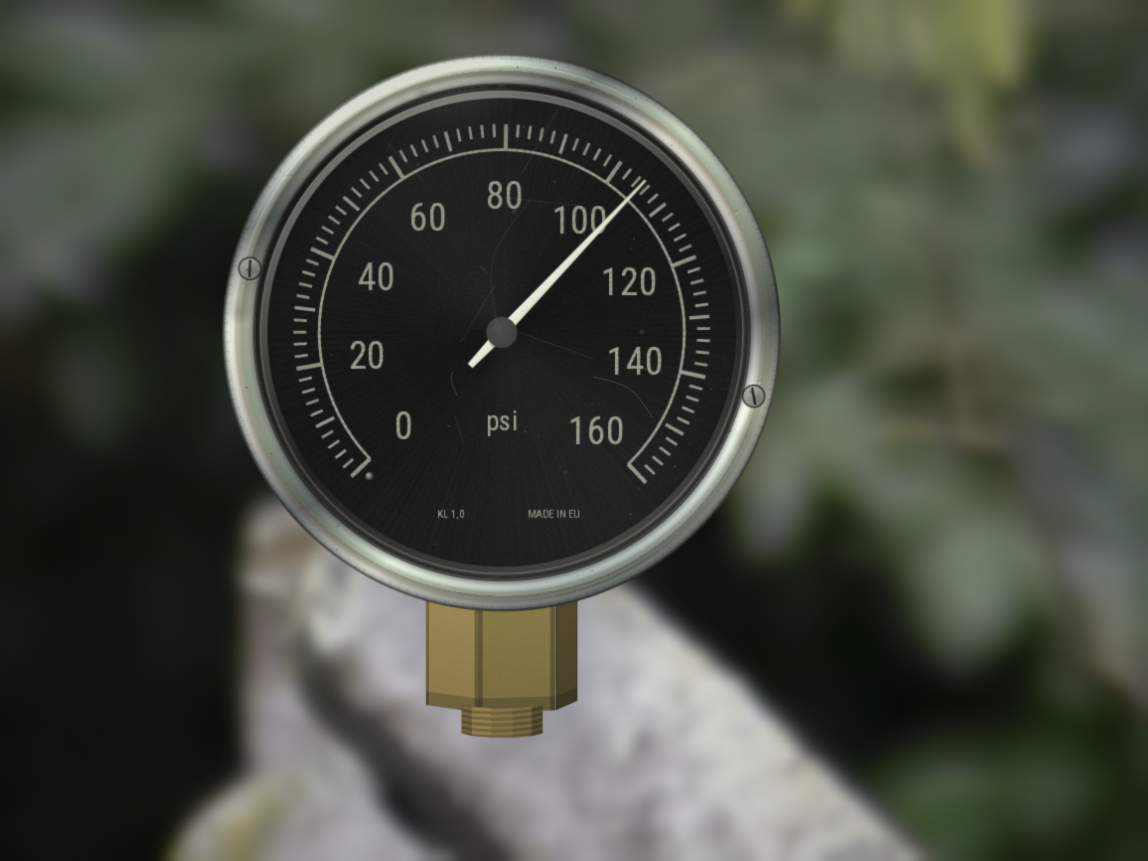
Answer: psi 105
